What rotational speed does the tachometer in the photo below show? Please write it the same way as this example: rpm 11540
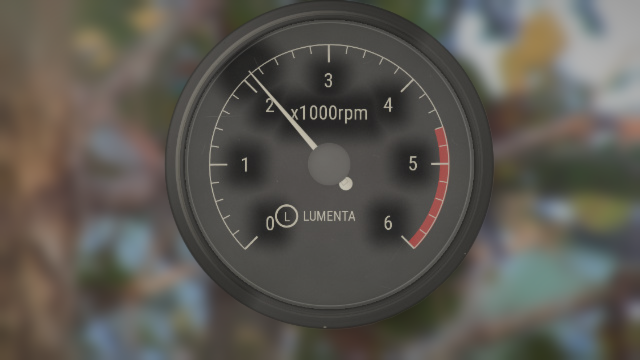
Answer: rpm 2100
